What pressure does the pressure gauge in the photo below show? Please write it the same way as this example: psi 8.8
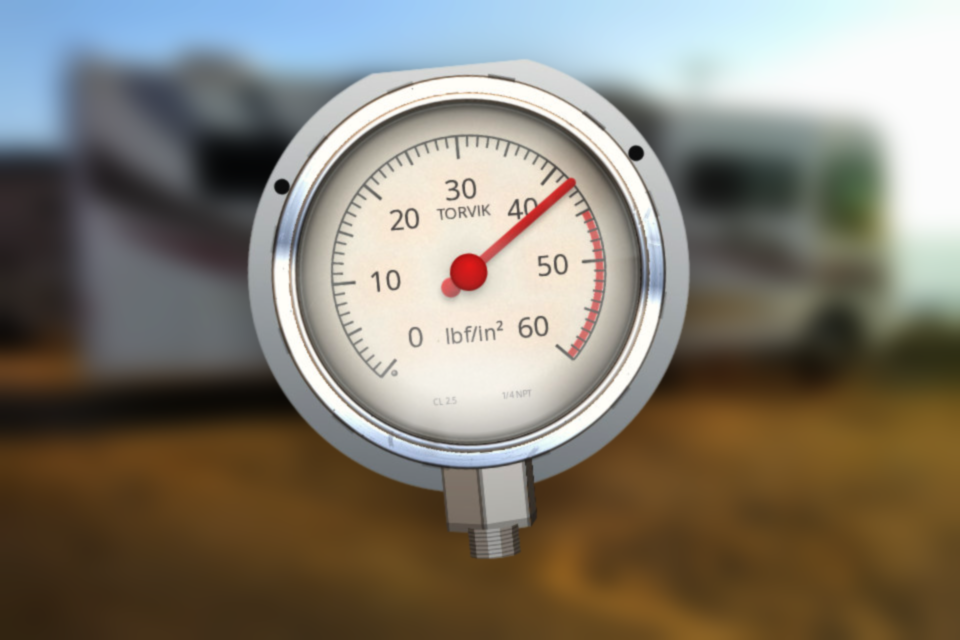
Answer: psi 42
